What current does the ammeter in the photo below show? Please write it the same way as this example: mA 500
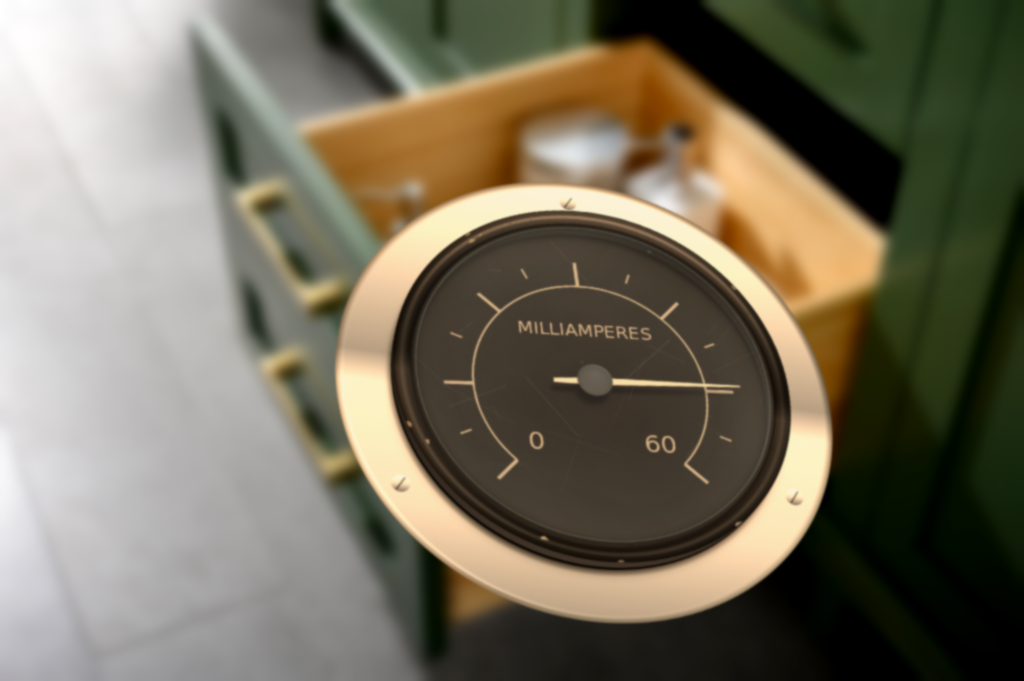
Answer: mA 50
